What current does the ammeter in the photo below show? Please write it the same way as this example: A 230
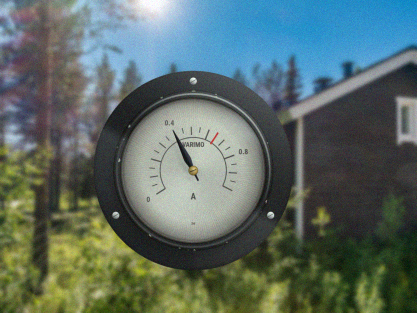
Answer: A 0.4
